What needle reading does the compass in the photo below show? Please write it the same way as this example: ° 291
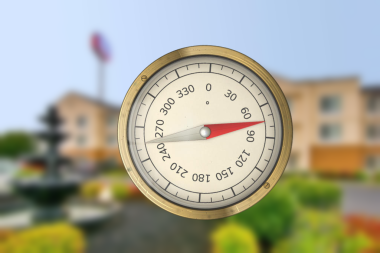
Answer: ° 75
